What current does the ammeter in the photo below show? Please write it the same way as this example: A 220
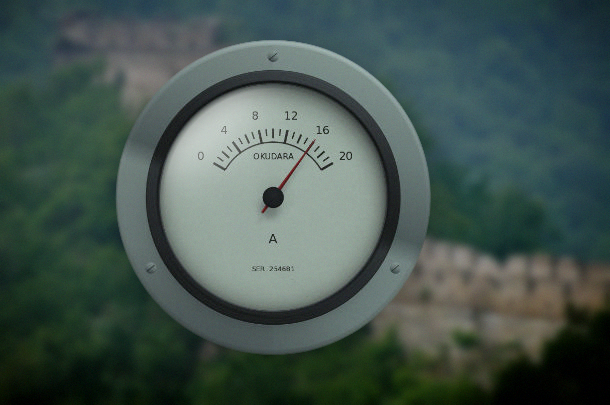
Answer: A 16
